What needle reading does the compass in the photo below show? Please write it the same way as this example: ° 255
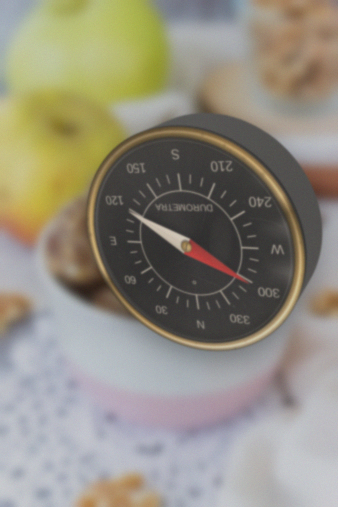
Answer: ° 300
